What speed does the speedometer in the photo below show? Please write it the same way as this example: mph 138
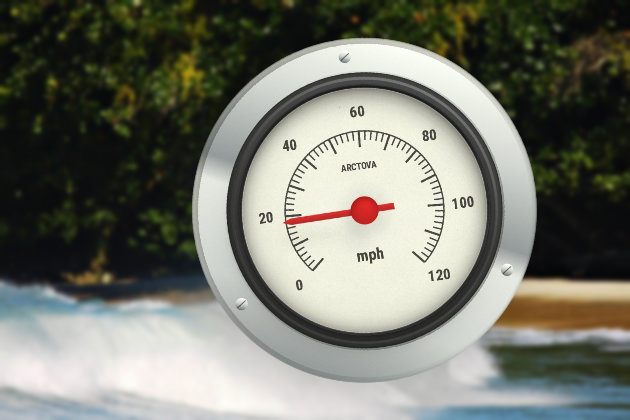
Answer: mph 18
